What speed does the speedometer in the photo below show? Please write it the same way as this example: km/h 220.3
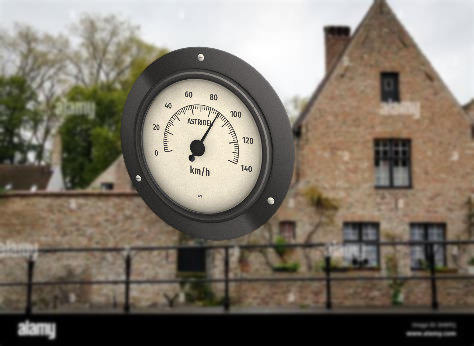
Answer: km/h 90
